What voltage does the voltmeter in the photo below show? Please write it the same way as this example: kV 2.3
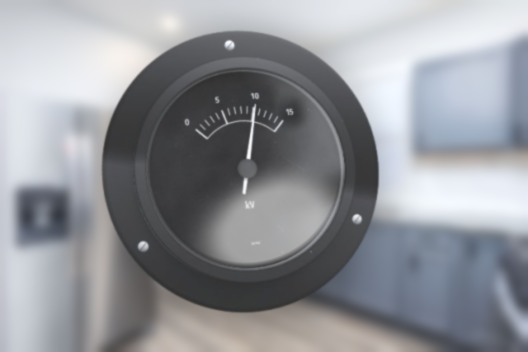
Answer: kV 10
